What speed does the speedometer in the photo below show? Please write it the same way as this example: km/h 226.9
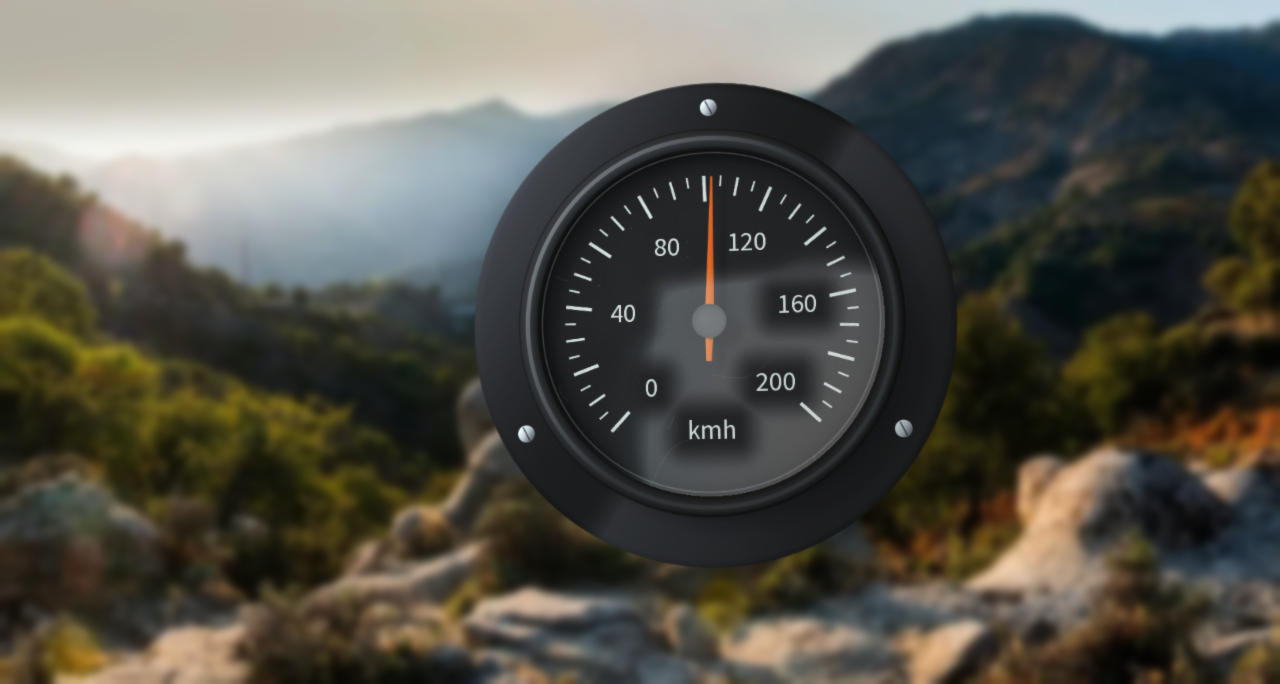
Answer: km/h 102.5
